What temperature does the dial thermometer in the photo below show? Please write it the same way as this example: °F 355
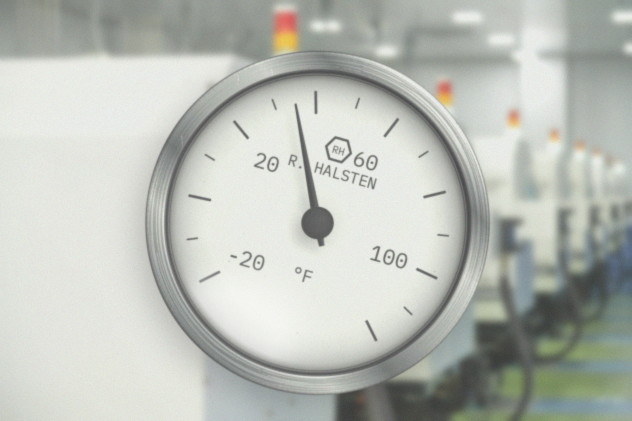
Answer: °F 35
